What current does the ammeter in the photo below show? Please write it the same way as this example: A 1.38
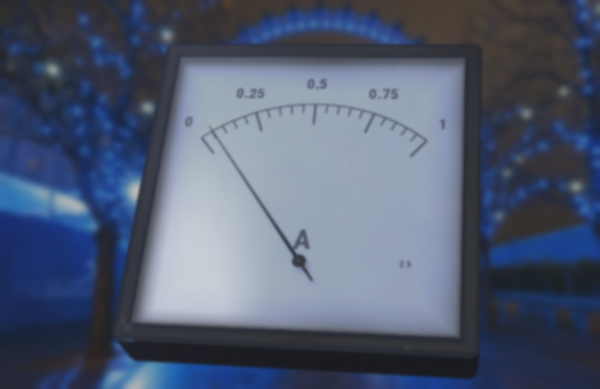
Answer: A 0.05
